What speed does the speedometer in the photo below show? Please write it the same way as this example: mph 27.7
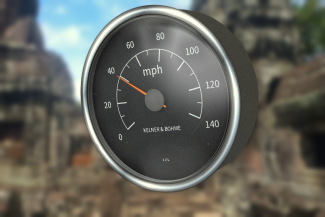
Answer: mph 40
